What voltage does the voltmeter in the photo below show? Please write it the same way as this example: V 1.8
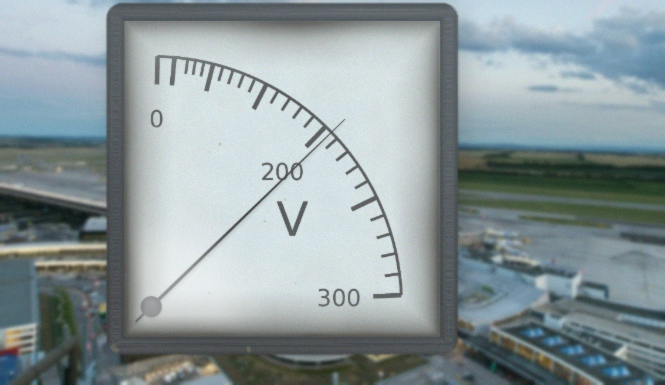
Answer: V 205
